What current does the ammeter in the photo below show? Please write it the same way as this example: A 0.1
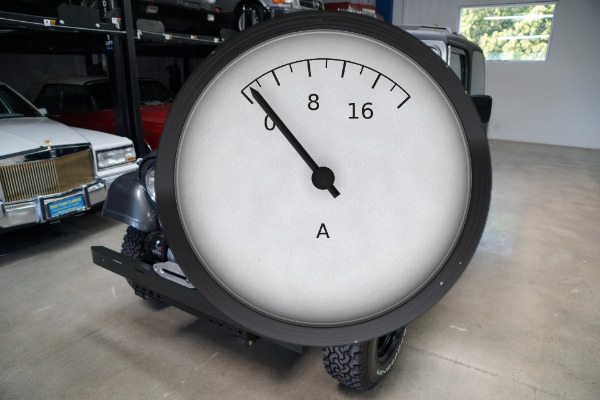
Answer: A 1
